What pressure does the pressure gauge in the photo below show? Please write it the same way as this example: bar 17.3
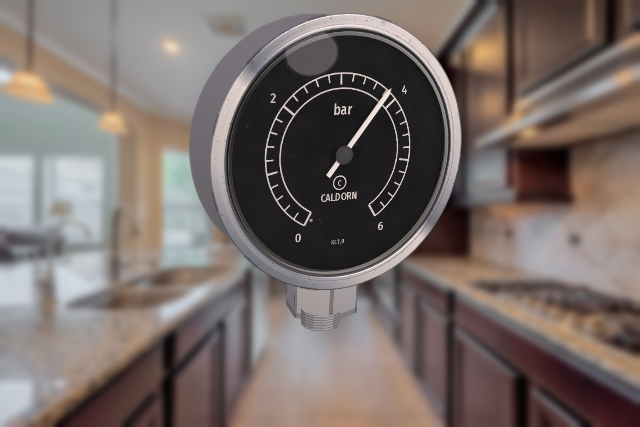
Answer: bar 3.8
